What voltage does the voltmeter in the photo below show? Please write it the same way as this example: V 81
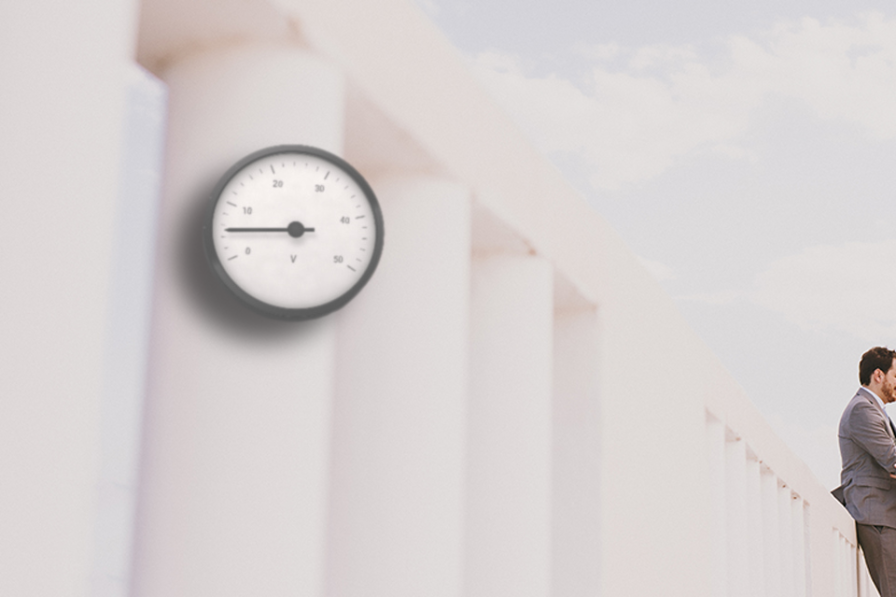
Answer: V 5
